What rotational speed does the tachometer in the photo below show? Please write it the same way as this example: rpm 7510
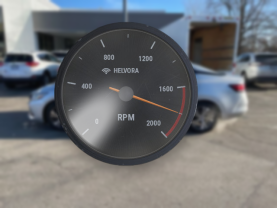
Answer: rpm 1800
